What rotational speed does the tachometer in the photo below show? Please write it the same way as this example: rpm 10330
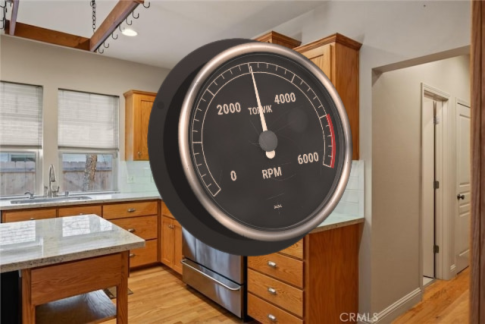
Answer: rpm 3000
